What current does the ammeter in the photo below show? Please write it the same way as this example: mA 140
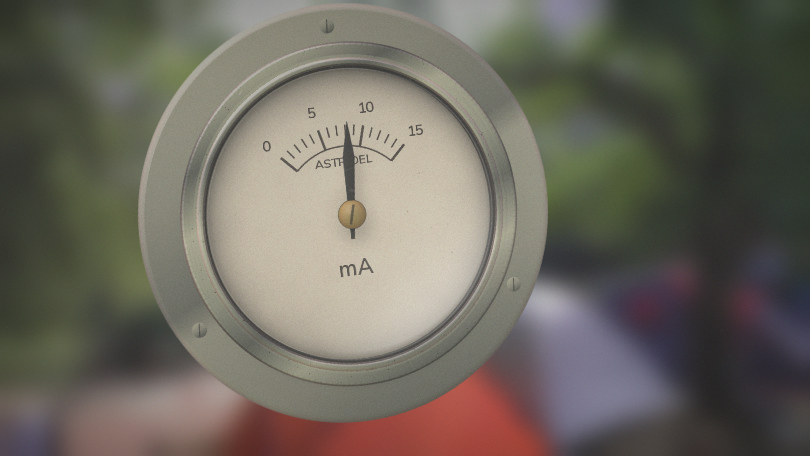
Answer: mA 8
